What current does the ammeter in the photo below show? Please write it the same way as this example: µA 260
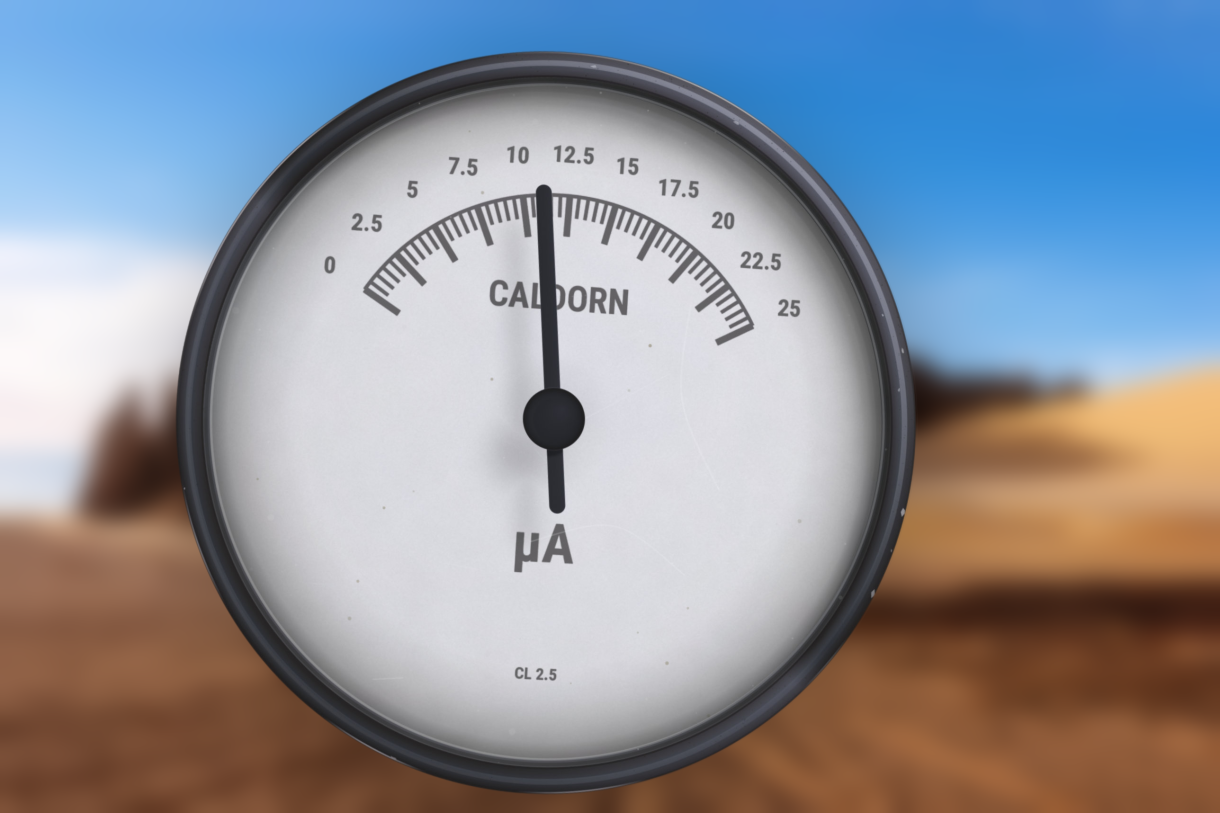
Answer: µA 11
